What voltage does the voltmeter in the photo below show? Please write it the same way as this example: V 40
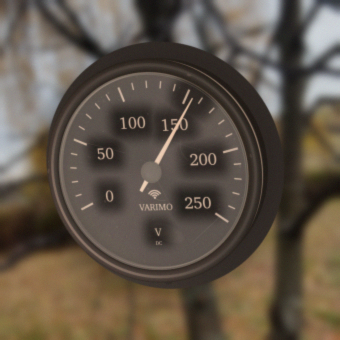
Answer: V 155
